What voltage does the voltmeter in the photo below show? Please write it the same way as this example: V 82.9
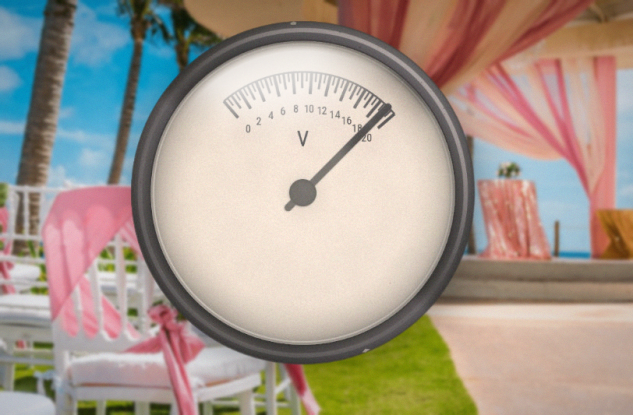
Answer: V 19
